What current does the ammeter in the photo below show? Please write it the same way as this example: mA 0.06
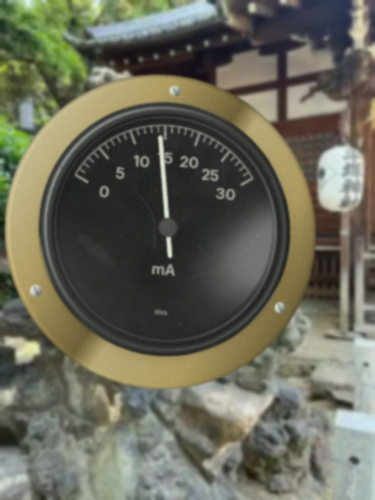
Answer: mA 14
